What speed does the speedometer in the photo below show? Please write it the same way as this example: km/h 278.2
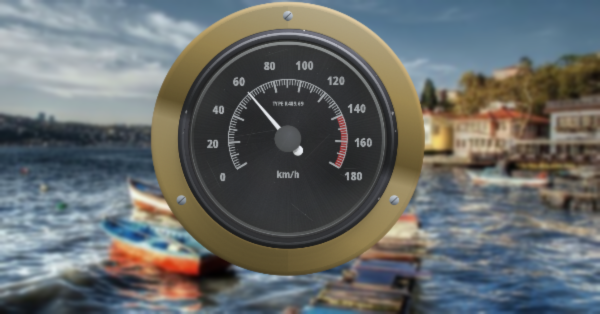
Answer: km/h 60
